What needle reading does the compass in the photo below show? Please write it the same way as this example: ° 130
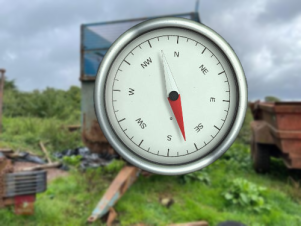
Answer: ° 160
